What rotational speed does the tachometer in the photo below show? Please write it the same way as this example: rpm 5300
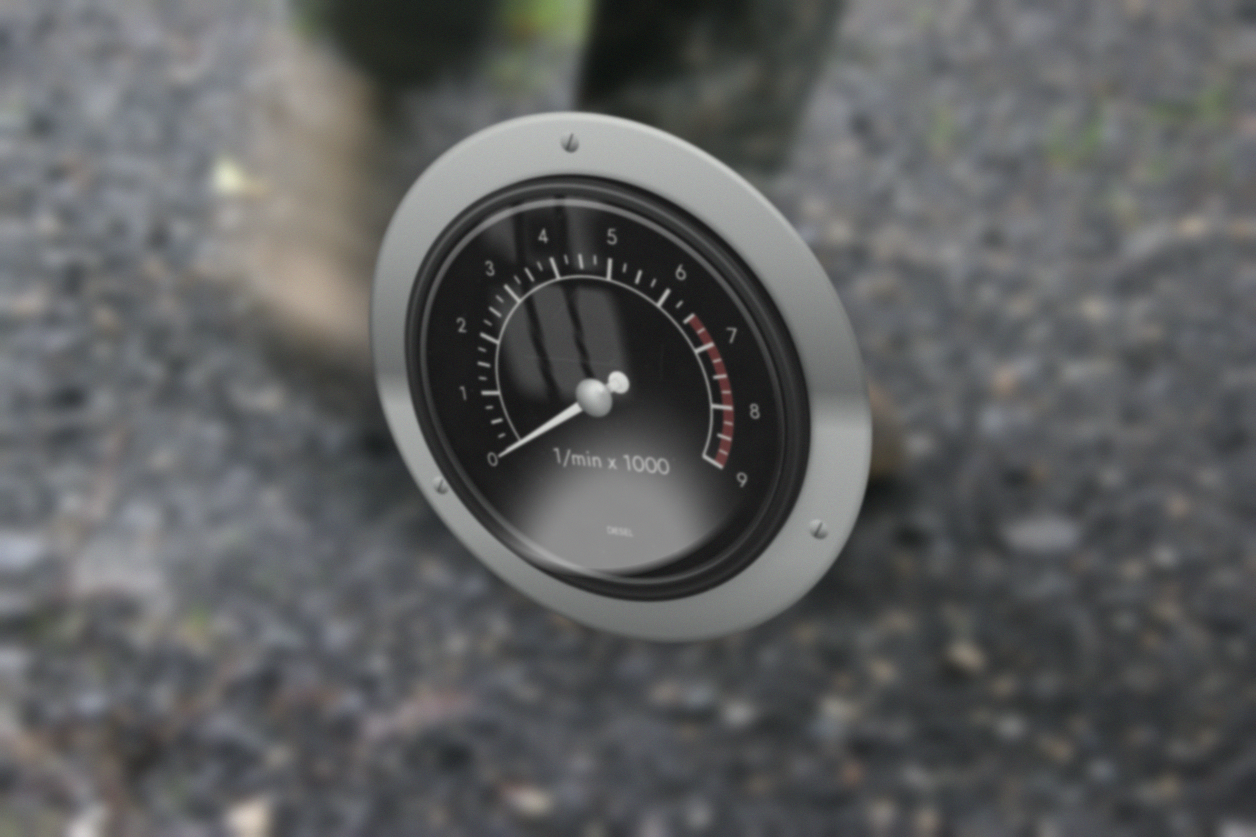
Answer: rpm 0
